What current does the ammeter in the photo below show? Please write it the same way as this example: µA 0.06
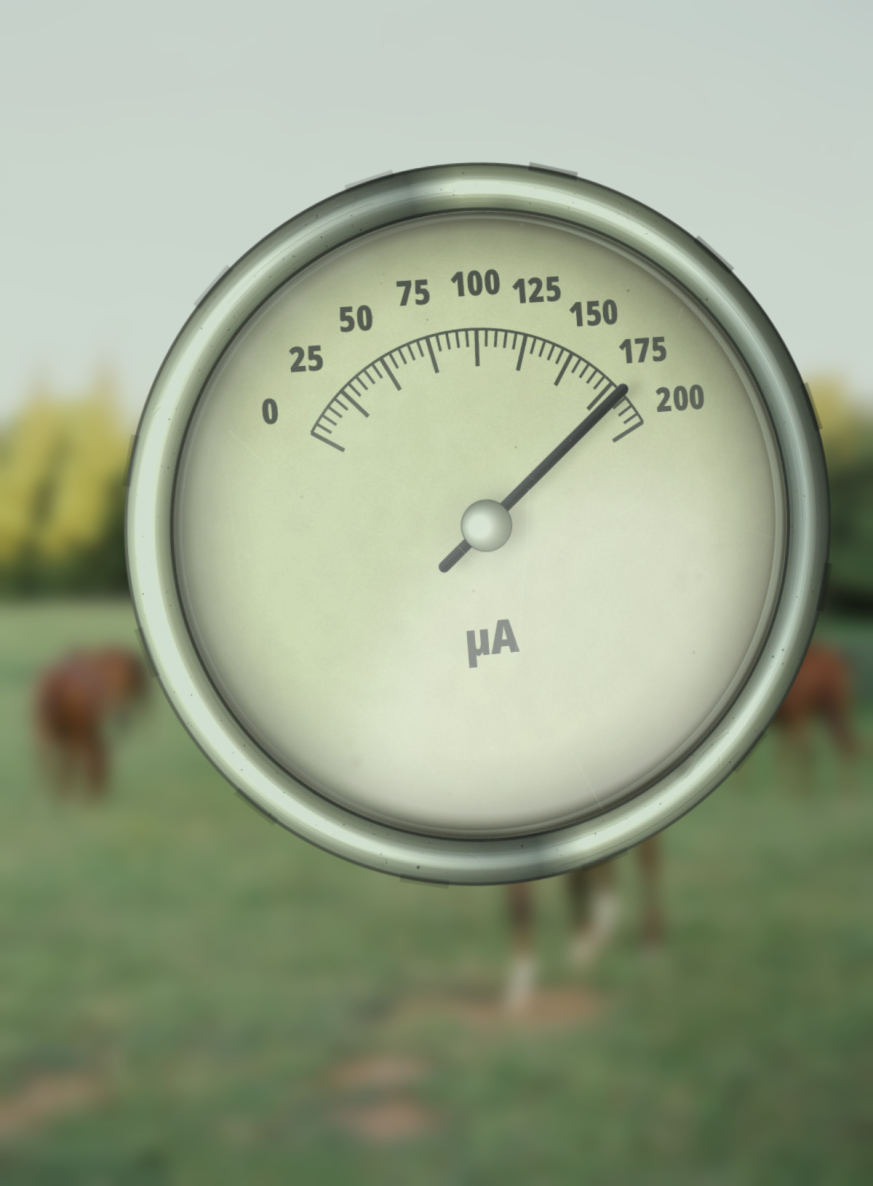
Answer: µA 180
